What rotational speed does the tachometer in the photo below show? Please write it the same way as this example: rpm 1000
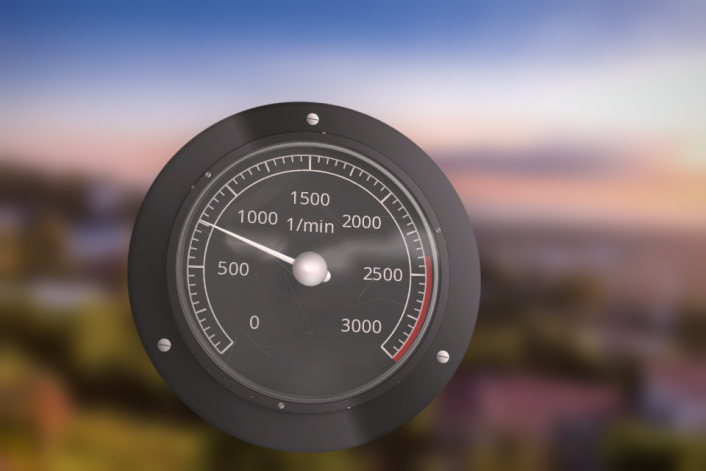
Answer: rpm 750
